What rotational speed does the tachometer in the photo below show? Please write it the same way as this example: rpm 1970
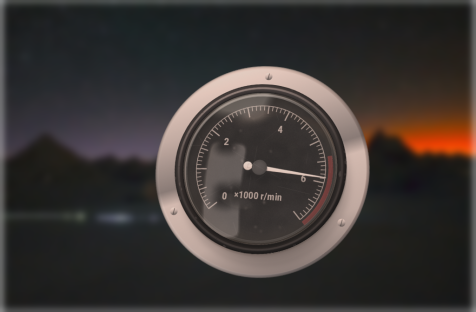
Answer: rpm 5900
